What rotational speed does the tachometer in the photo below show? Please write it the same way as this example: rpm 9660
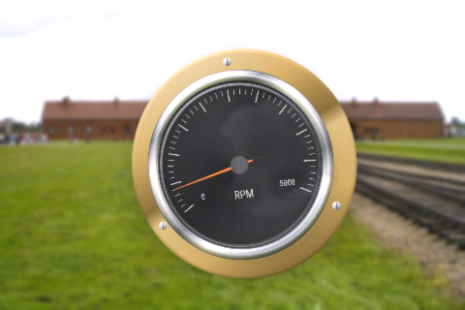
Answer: rpm 400
